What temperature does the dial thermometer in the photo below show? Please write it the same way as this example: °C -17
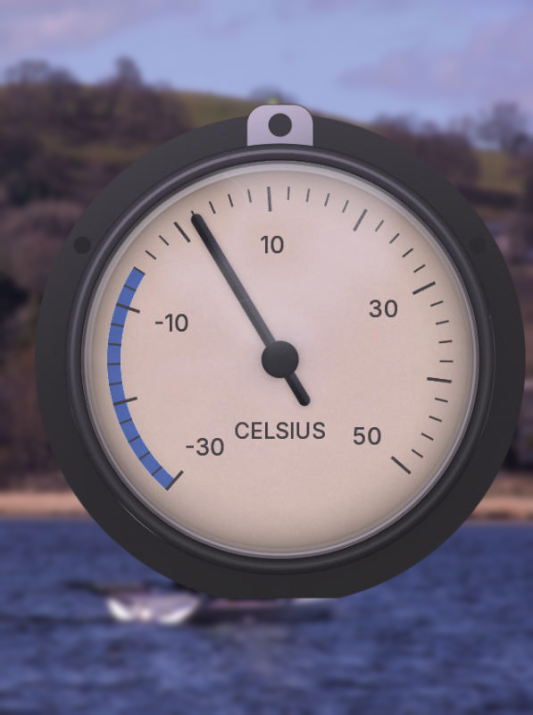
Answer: °C 2
